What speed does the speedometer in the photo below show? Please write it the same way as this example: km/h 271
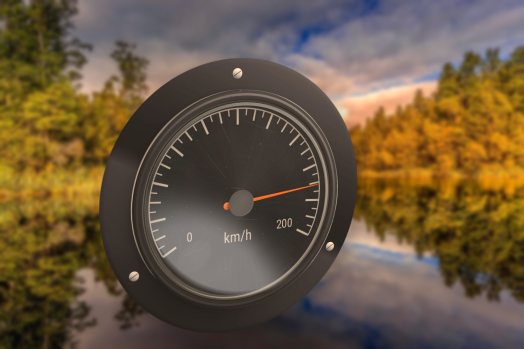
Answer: km/h 170
